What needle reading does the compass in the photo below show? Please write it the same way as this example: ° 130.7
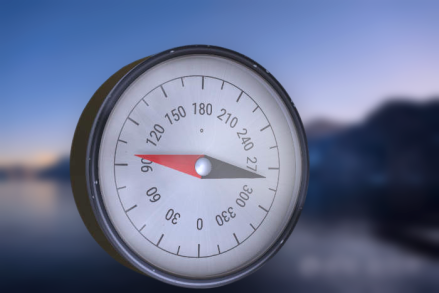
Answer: ° 97.5
